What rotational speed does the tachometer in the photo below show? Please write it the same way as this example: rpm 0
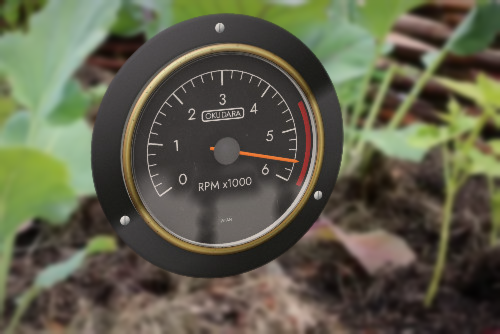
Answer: rpm 5600
